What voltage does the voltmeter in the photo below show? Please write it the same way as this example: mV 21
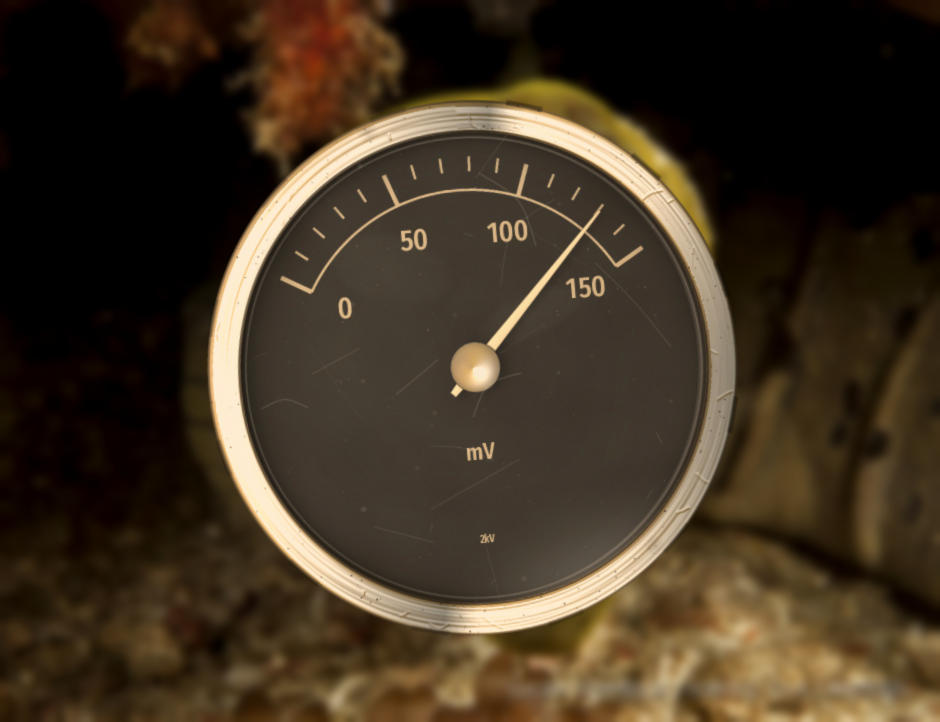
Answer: mV 130
